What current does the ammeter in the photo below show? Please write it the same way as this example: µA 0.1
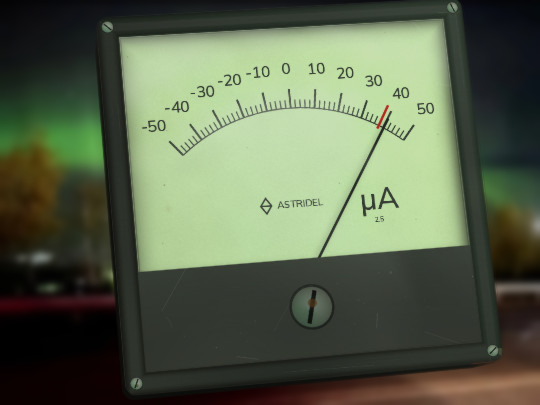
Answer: µA 40
